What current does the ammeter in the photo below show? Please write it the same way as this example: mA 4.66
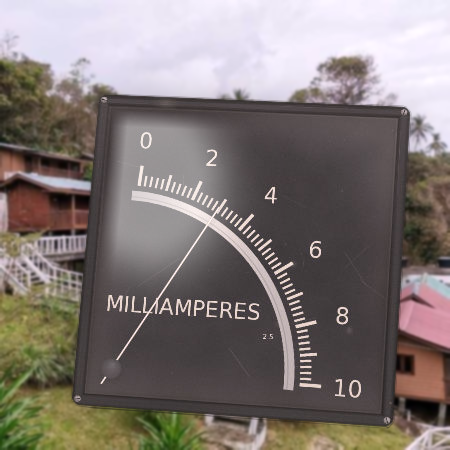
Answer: mA 3
